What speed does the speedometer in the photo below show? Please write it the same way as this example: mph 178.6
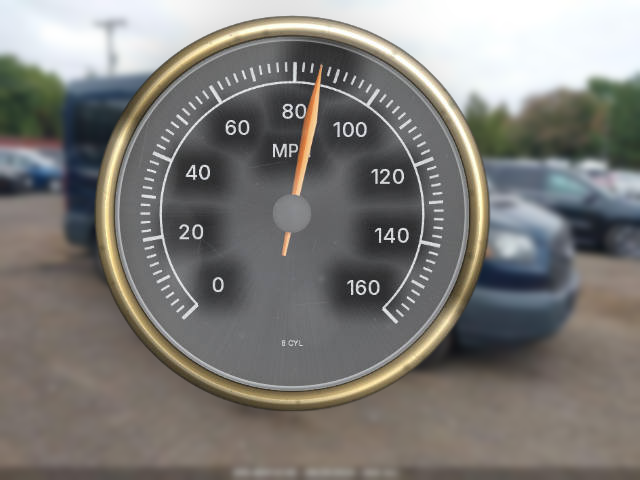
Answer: mph 86
